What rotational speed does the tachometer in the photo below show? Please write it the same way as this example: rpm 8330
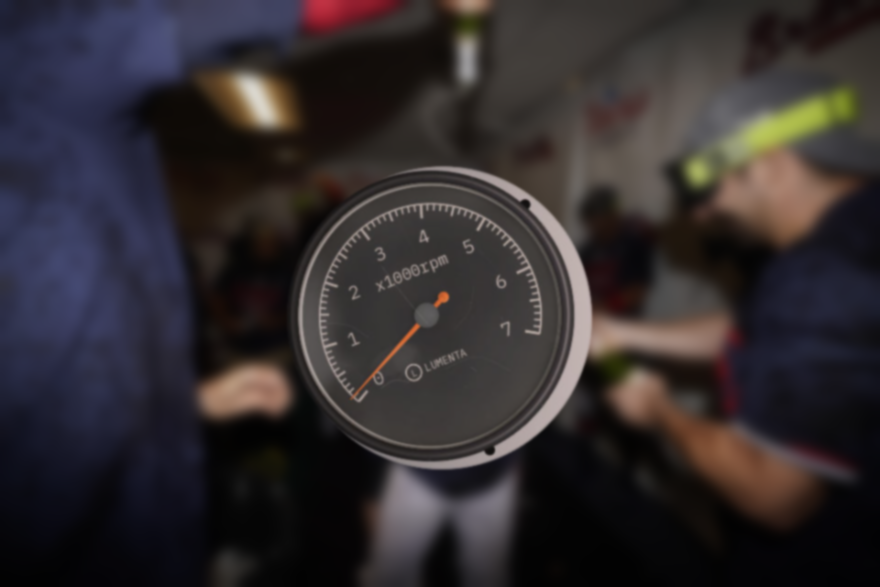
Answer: rpm 100
